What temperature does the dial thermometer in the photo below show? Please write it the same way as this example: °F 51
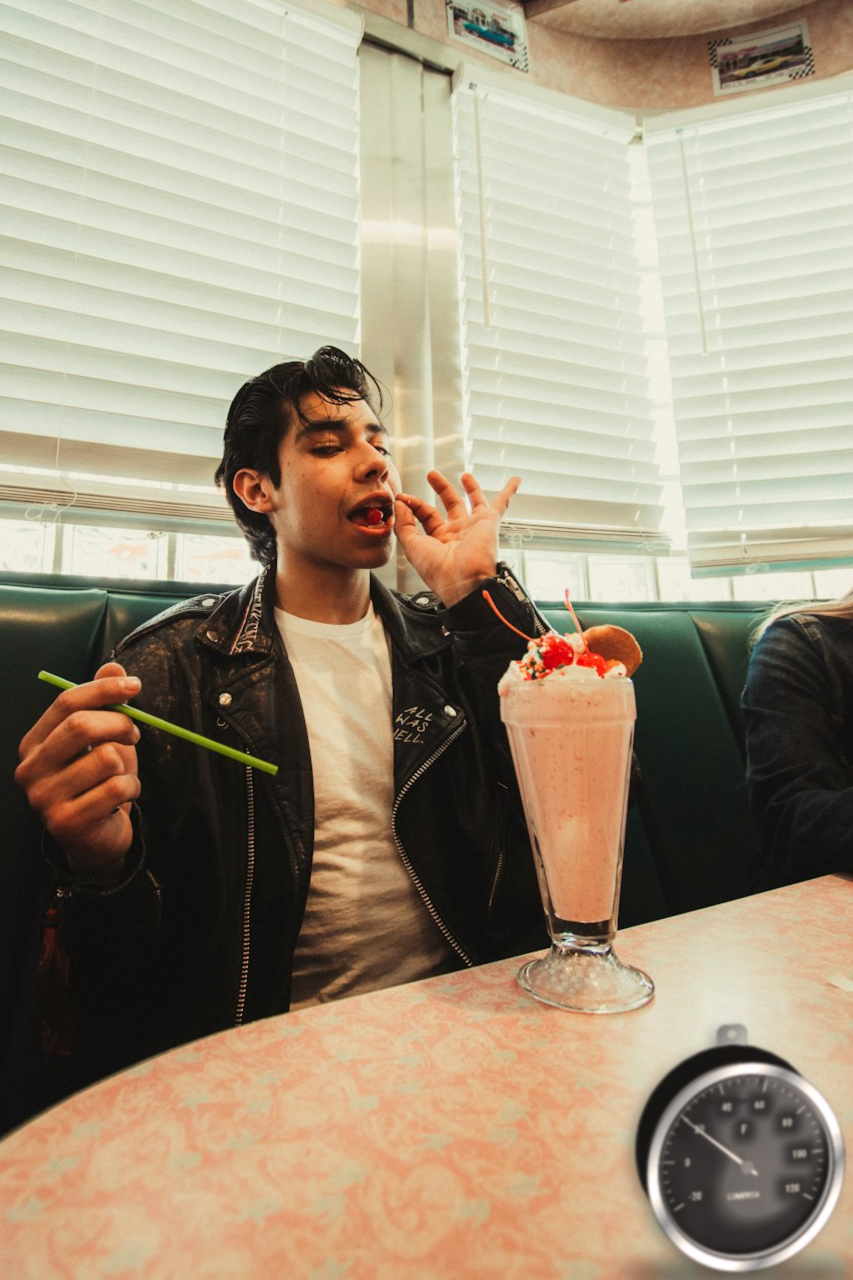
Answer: °F 20
